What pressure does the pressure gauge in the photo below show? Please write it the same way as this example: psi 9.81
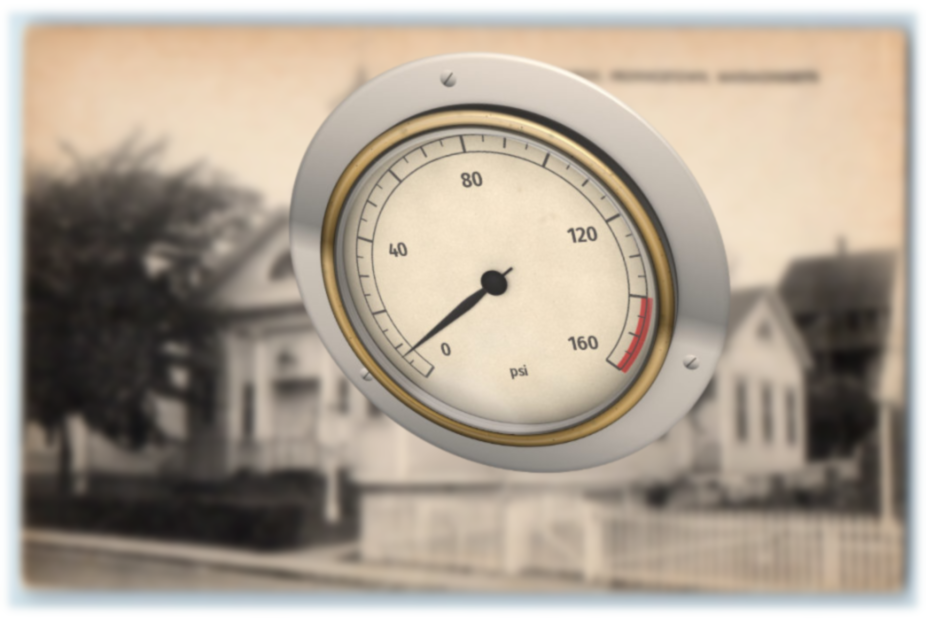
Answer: psi 7.5
